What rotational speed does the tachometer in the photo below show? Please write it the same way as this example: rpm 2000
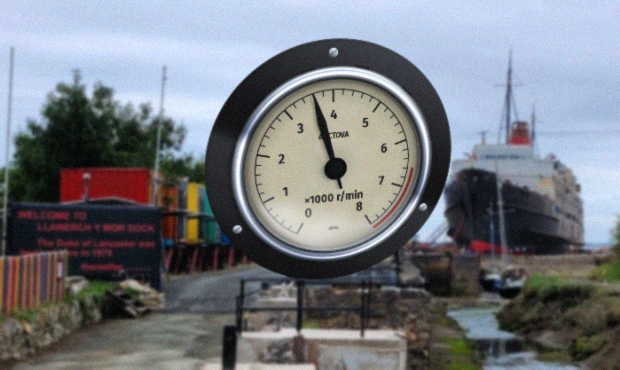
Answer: rpm 3600
